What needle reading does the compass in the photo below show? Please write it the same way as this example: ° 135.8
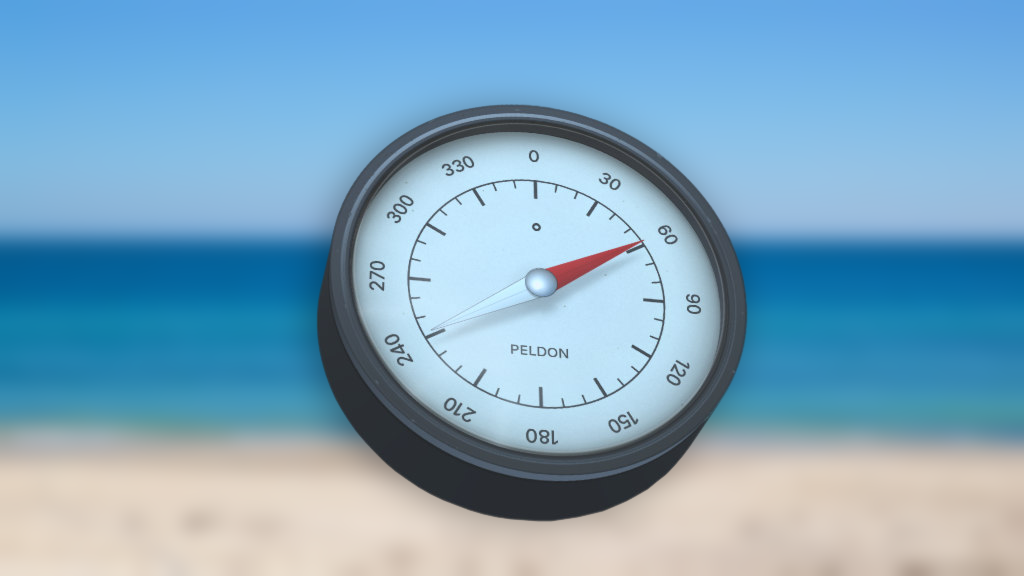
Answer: ° 60
